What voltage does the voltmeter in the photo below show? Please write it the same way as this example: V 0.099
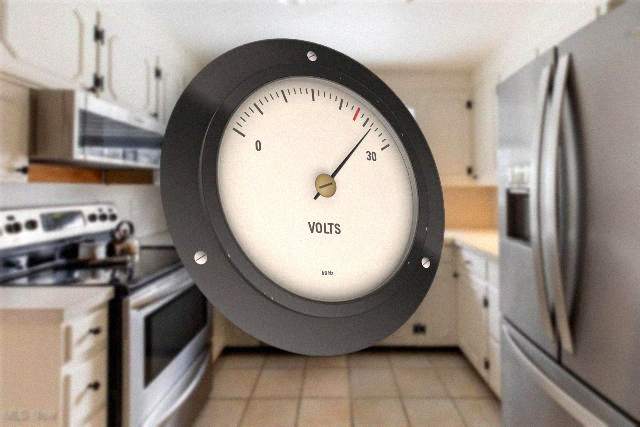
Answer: V 26
